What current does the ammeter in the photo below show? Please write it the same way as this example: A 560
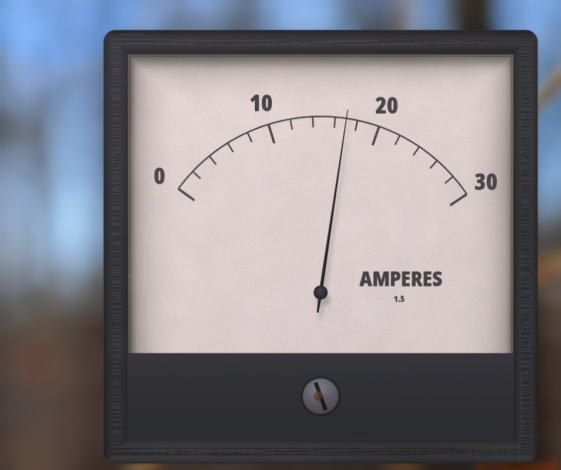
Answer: A 17
